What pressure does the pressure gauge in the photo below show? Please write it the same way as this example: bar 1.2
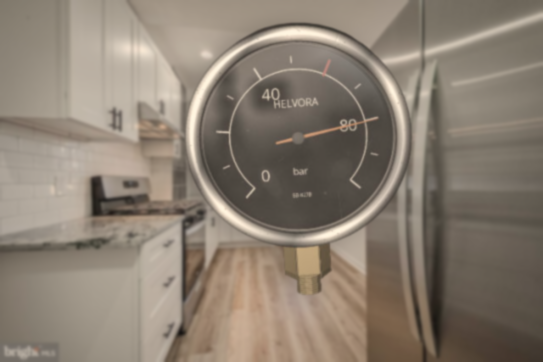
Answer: bar 80
